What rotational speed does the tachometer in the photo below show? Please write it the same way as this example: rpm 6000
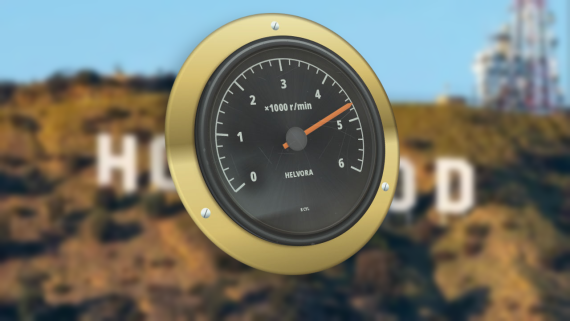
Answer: rpm 4700
